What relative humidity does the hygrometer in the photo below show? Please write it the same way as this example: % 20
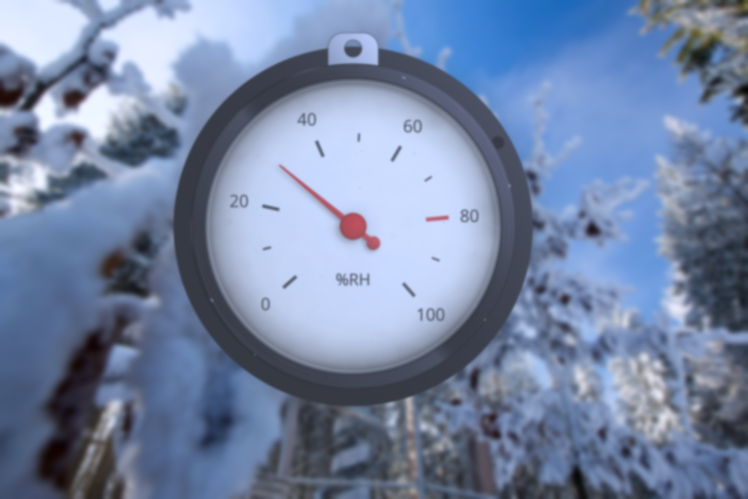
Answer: % 30
